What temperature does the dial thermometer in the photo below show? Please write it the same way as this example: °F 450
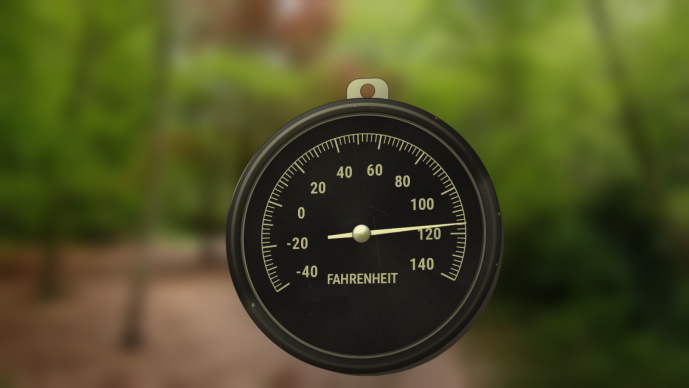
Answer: °F 116
